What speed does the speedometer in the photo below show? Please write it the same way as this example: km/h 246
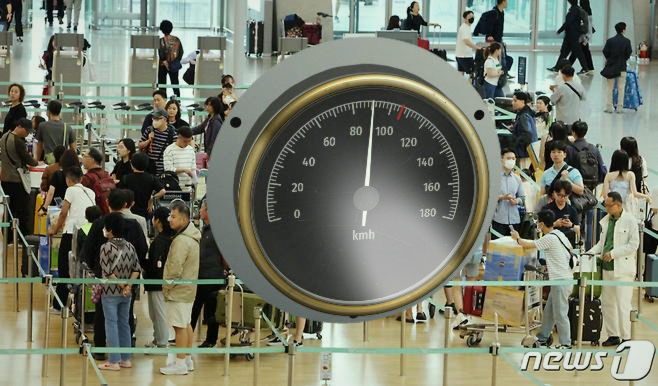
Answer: km/h 90
